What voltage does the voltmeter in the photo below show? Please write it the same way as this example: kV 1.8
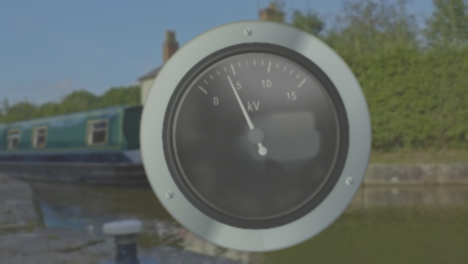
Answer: kV 4
